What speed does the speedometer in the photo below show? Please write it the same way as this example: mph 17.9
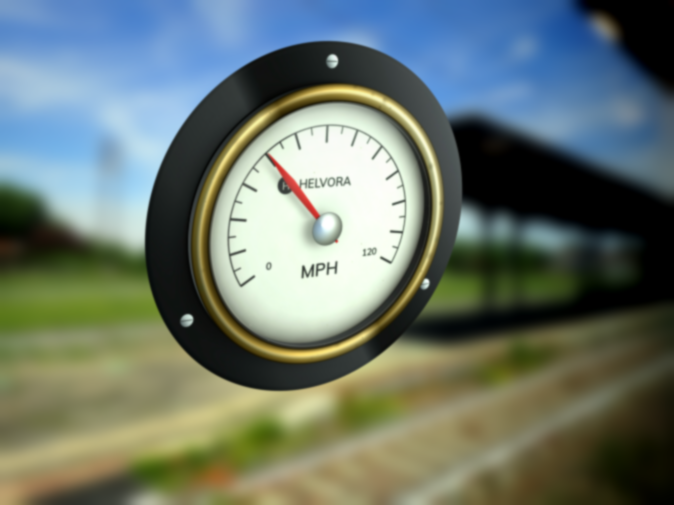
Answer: mph 40
